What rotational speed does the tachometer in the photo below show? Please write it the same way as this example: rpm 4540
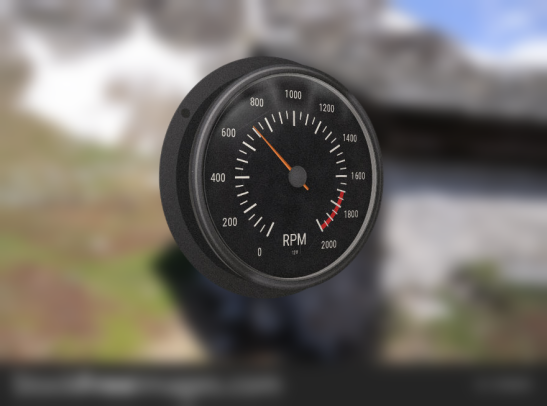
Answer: rpm 700
